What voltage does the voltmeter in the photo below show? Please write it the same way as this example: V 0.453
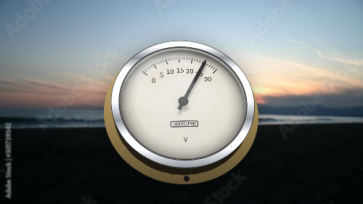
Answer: V 25
